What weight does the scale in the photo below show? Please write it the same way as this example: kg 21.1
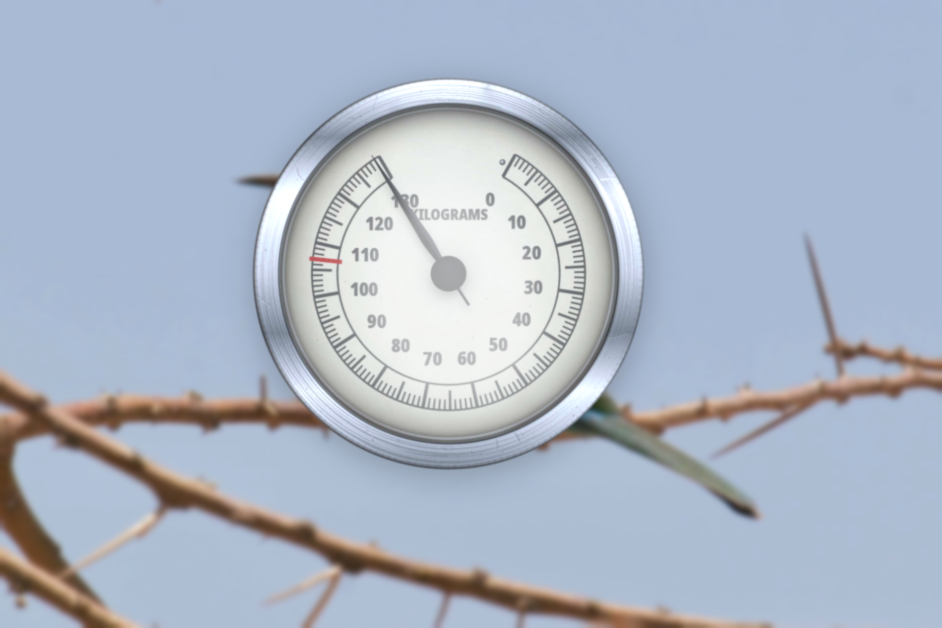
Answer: kg 129
